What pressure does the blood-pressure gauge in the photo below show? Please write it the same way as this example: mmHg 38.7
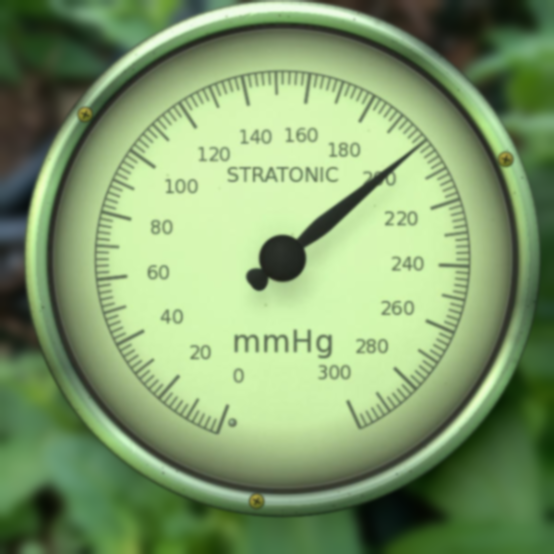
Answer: mmHg 200
